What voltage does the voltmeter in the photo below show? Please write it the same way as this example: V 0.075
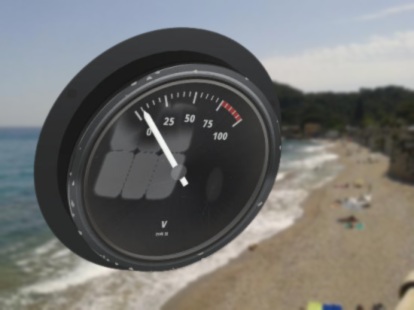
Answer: V 5
